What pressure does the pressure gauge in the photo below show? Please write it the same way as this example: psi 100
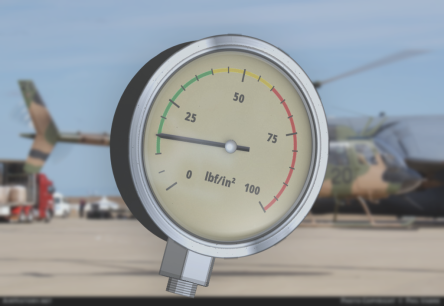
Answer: psi 15
